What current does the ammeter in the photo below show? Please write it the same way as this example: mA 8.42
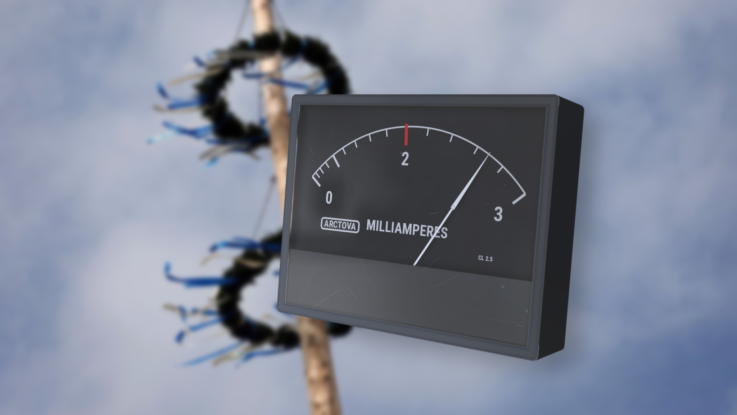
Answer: mA 2.7
